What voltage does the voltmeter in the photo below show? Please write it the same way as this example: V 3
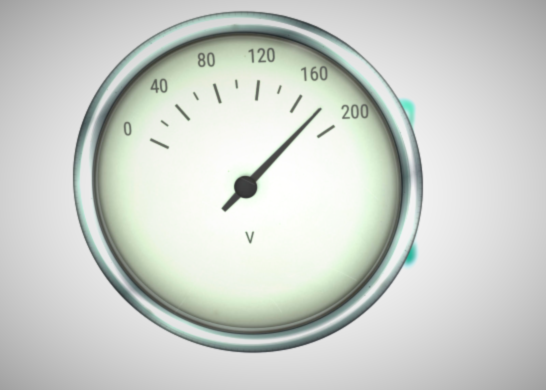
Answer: V 180
